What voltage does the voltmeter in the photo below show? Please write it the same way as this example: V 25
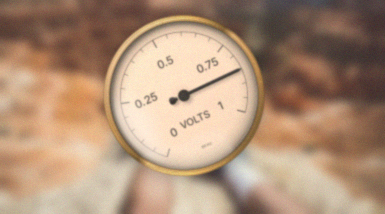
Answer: V 0.85
